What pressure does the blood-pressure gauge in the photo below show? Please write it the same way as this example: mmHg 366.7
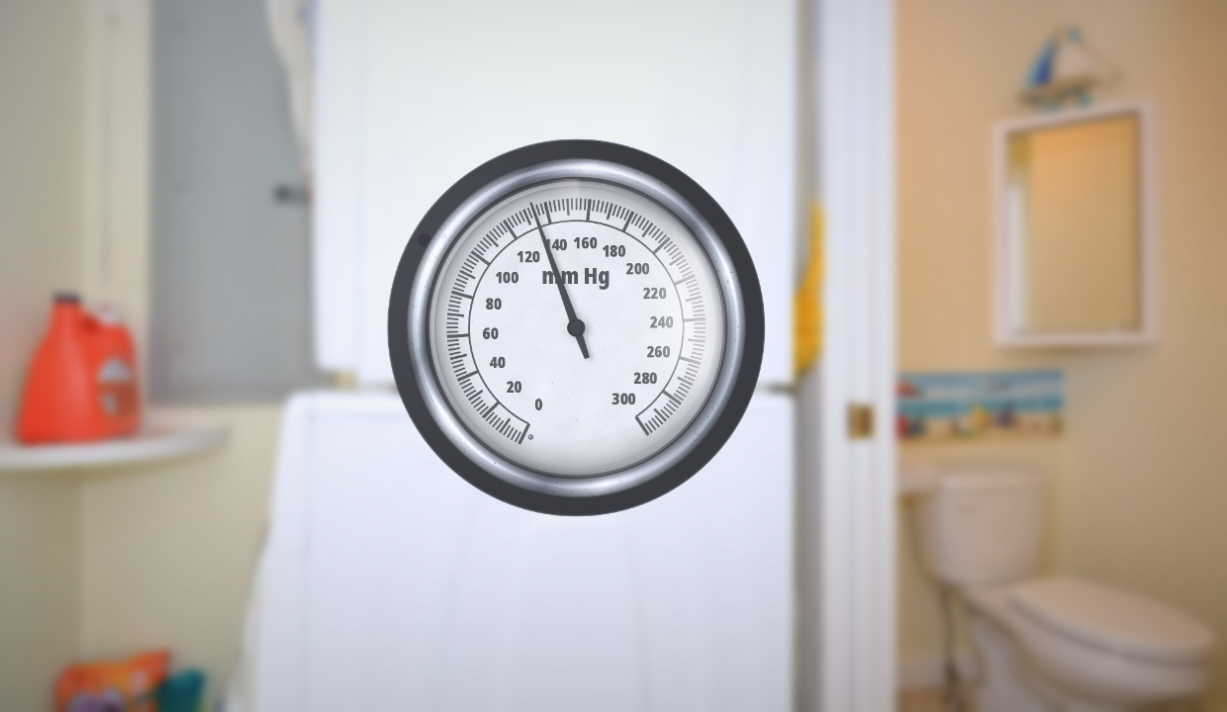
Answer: mmHg 134
